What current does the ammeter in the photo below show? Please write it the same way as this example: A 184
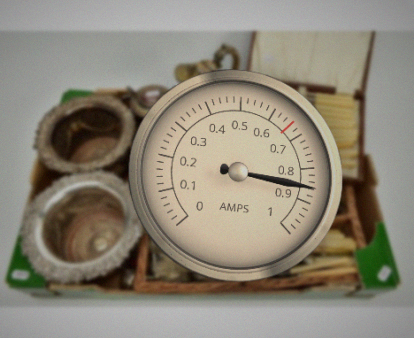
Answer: A 0.86
